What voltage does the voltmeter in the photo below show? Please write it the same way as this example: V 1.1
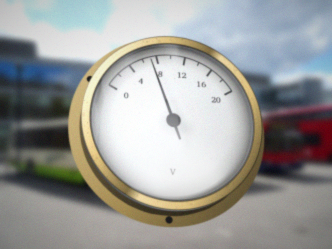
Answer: V 7
